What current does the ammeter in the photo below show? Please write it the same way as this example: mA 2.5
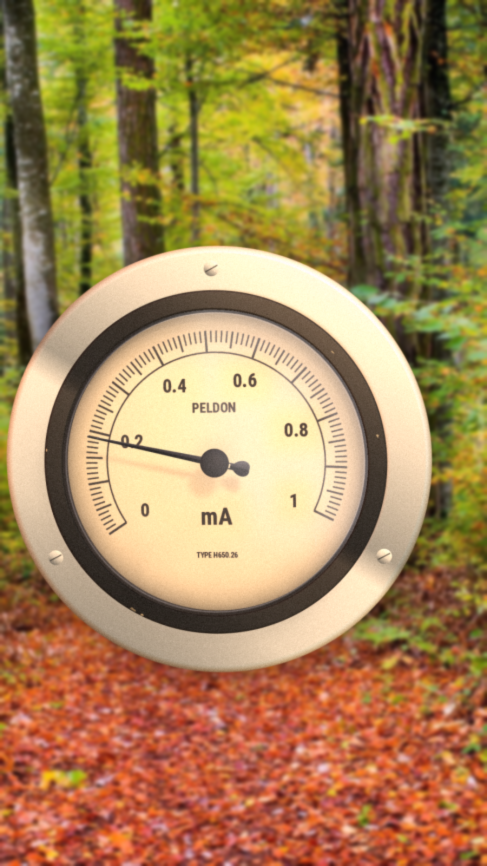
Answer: mA 0.19
